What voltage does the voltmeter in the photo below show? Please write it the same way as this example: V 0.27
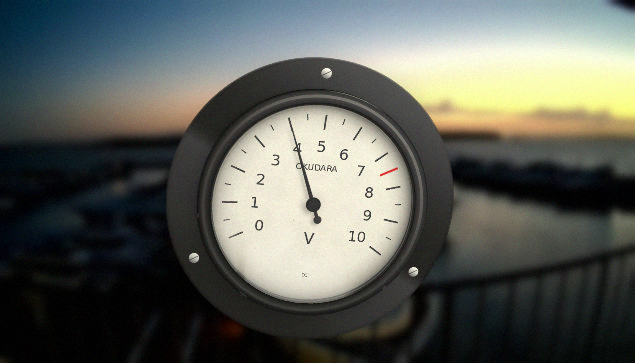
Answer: V 4
